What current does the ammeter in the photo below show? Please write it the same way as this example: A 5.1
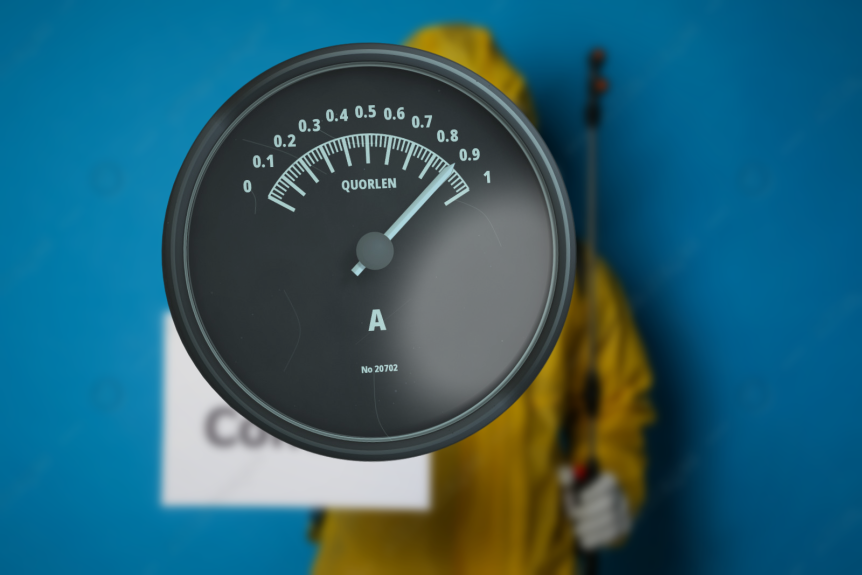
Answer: A 0.88
